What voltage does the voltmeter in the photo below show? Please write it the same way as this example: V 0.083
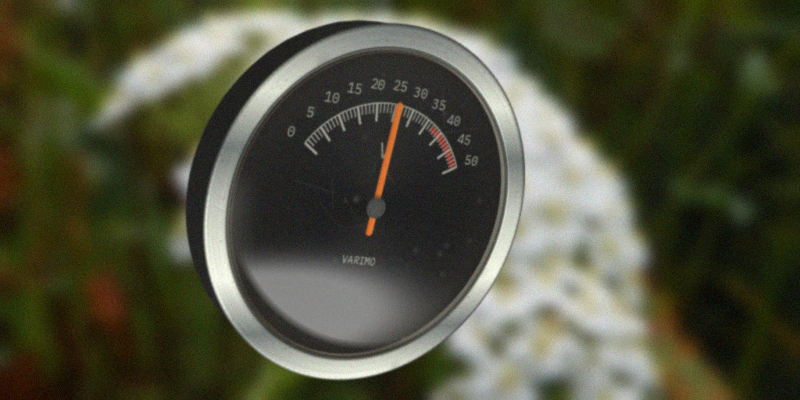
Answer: V 25
